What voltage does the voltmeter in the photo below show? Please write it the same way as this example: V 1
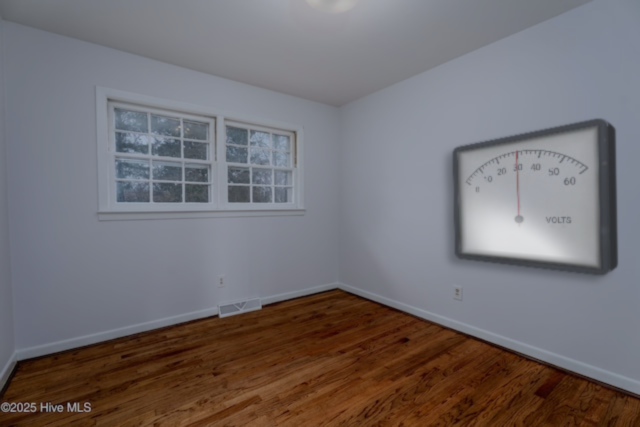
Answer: V 30
